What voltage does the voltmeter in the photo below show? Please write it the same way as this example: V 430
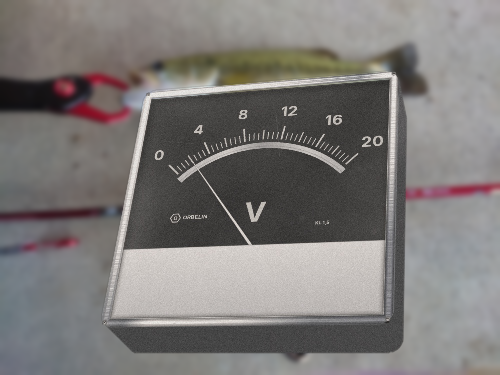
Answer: V 2
